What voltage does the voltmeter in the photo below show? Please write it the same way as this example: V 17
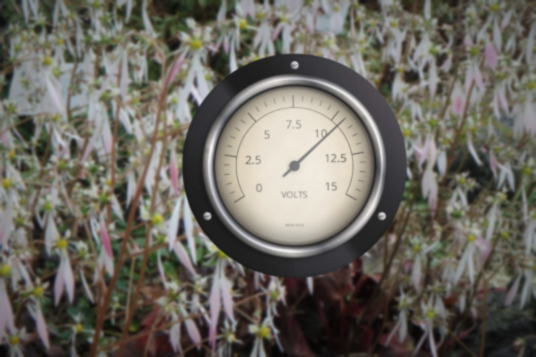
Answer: V 10.5
